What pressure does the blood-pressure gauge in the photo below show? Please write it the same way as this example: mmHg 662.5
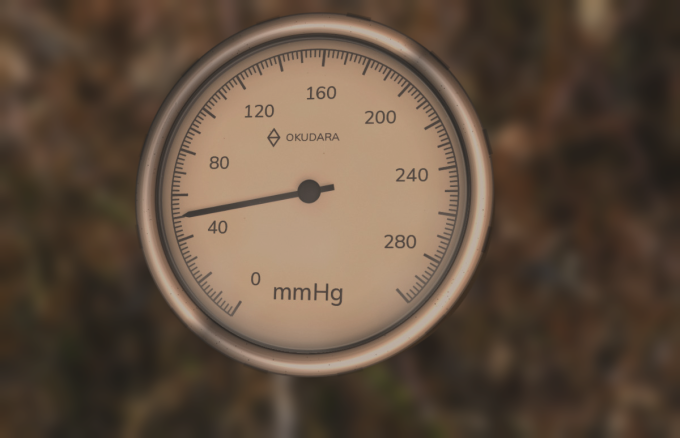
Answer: mmHg 50
